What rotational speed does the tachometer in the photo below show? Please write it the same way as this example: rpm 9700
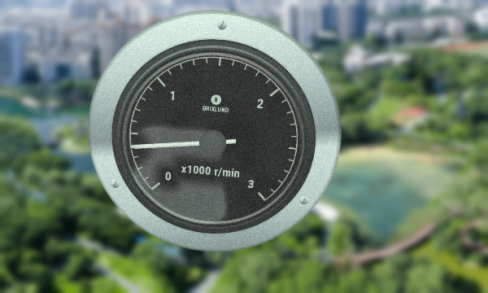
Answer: rpm 400
